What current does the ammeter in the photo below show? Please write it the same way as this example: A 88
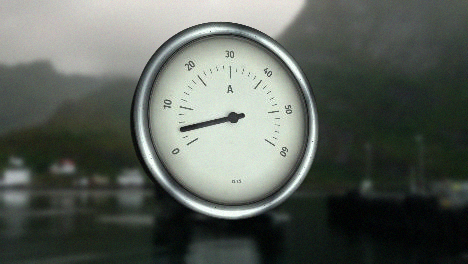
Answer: A 4
